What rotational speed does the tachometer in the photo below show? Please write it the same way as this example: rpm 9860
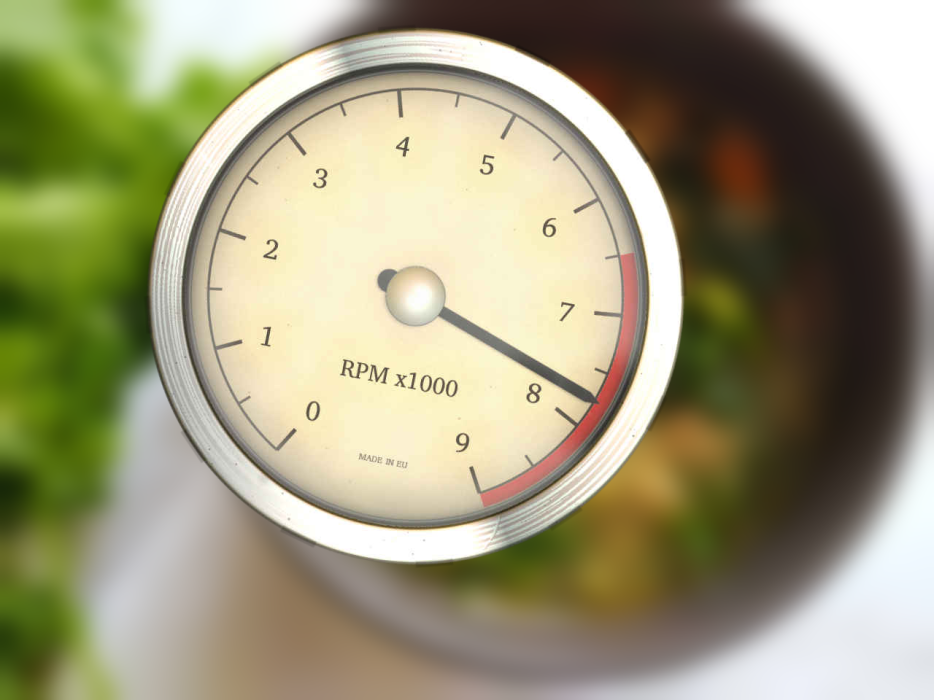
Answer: rpm 7750
